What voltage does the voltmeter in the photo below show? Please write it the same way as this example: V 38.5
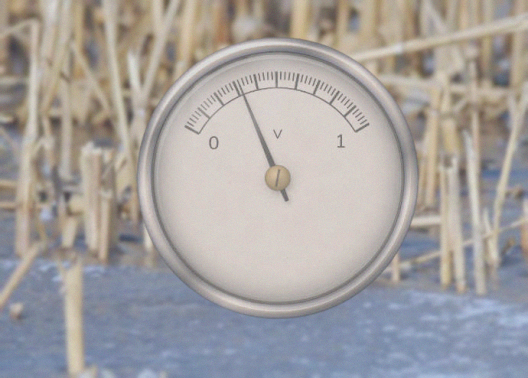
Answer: V 0.32
